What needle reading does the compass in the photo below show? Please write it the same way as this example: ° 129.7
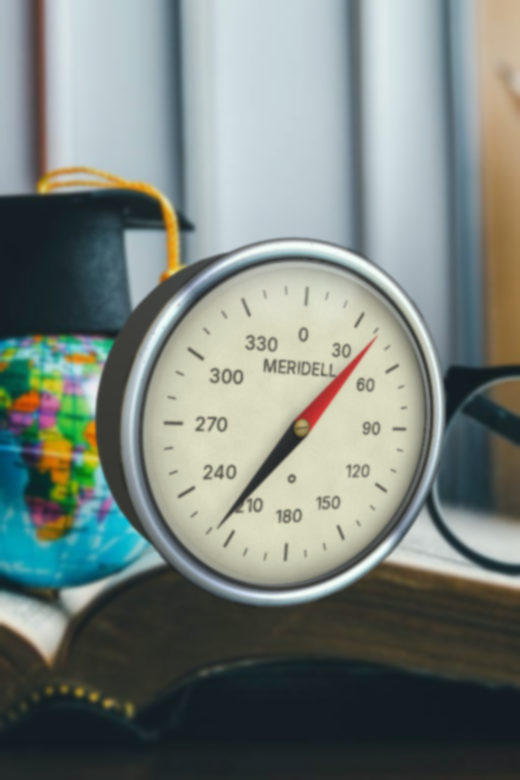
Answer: ° 40
